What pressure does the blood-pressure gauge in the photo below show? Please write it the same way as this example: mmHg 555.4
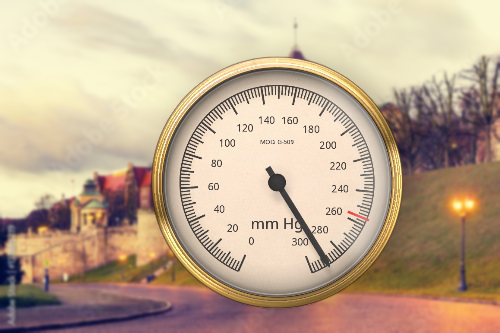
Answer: mmHg 290
